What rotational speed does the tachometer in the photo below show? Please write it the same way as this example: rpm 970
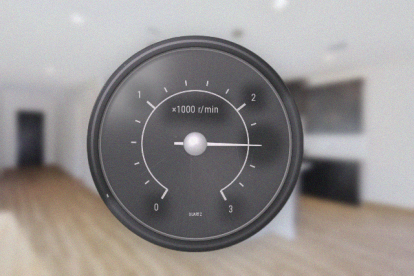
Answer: rpm 2400
